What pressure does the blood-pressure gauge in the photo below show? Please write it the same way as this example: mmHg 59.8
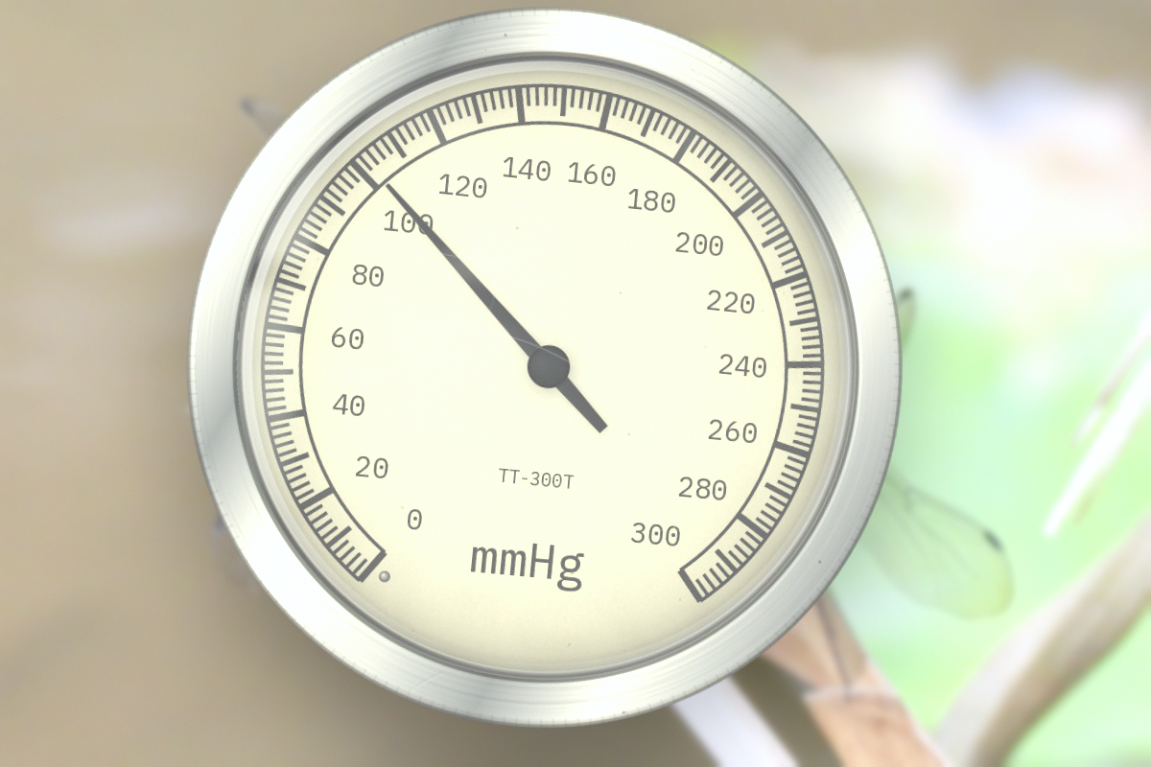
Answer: mmHg 102
